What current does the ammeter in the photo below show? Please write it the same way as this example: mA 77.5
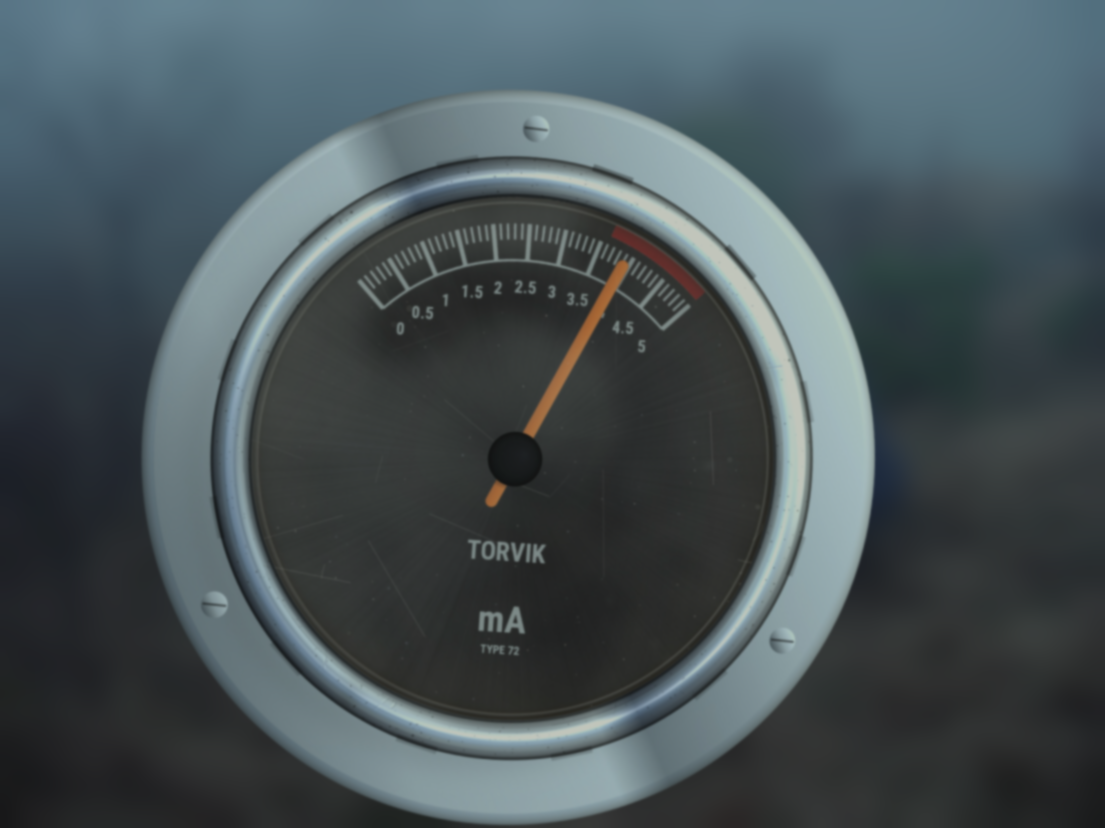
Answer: mA 3.9
